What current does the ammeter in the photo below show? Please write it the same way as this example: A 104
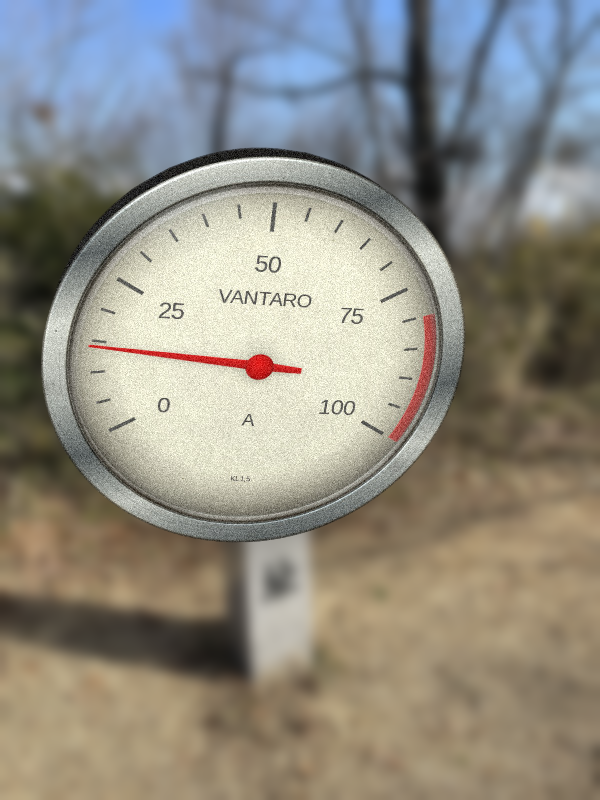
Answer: A 15
